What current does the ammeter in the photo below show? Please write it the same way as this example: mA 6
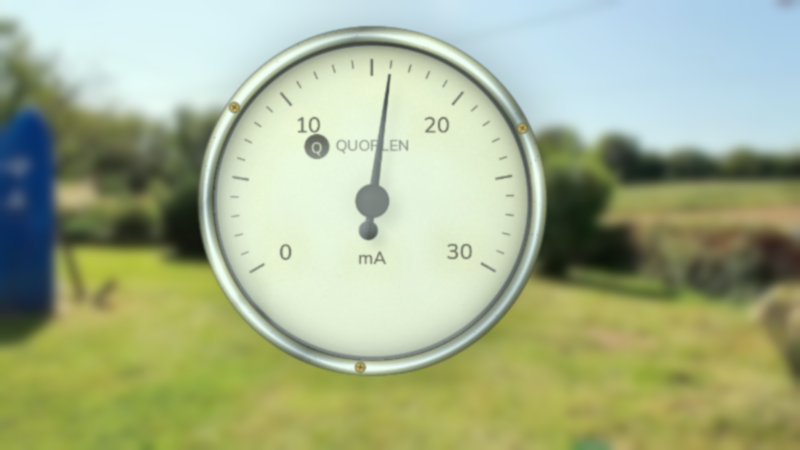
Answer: mA 16
